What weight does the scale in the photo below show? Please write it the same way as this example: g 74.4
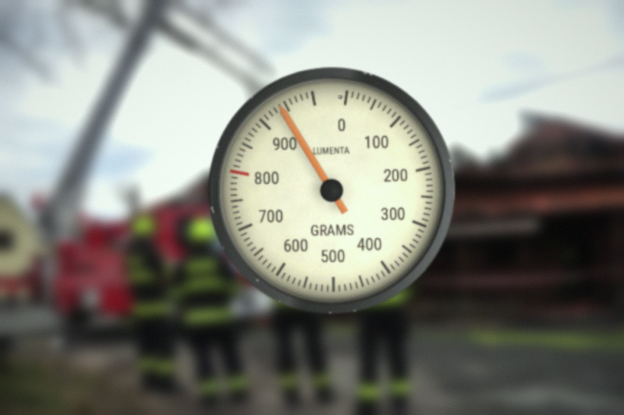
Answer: g 940
